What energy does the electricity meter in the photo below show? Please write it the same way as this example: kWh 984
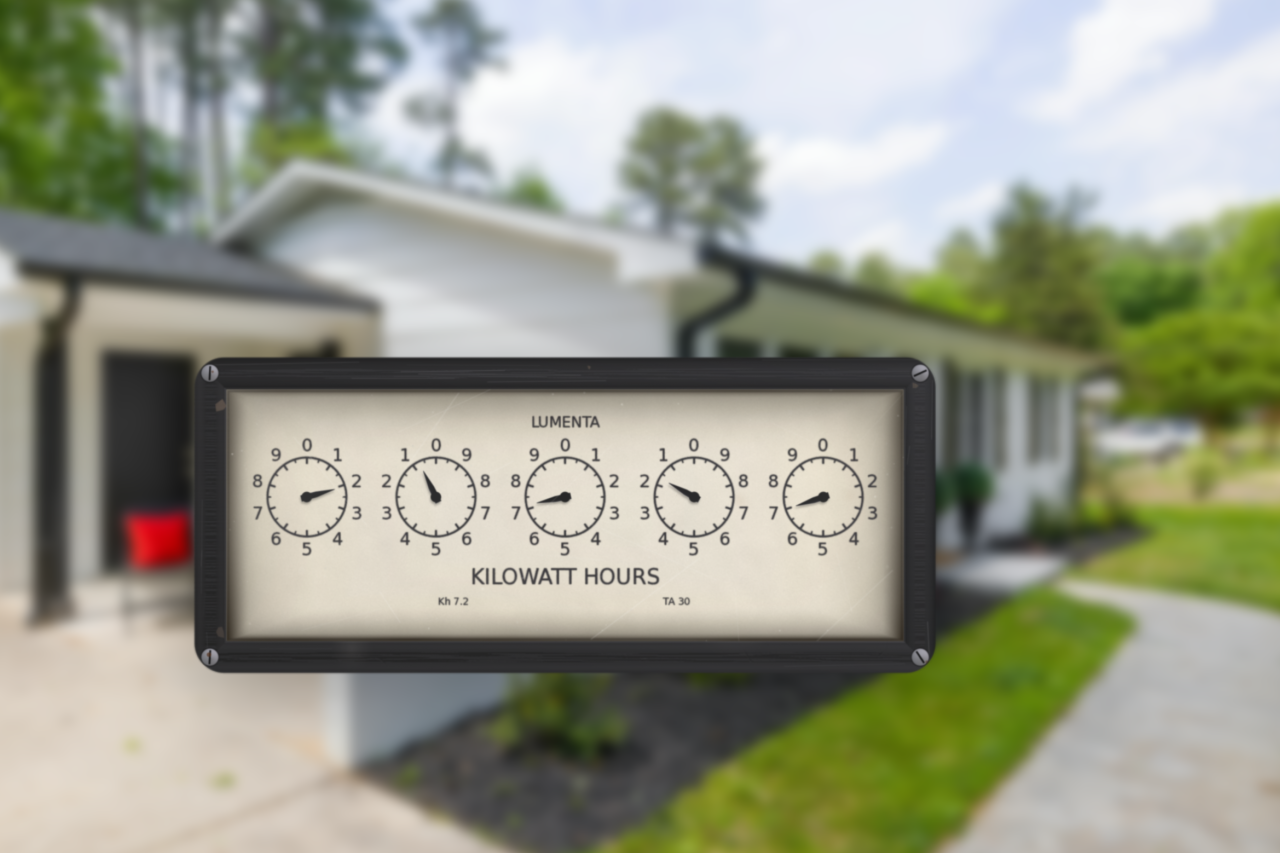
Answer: kWh 20717
